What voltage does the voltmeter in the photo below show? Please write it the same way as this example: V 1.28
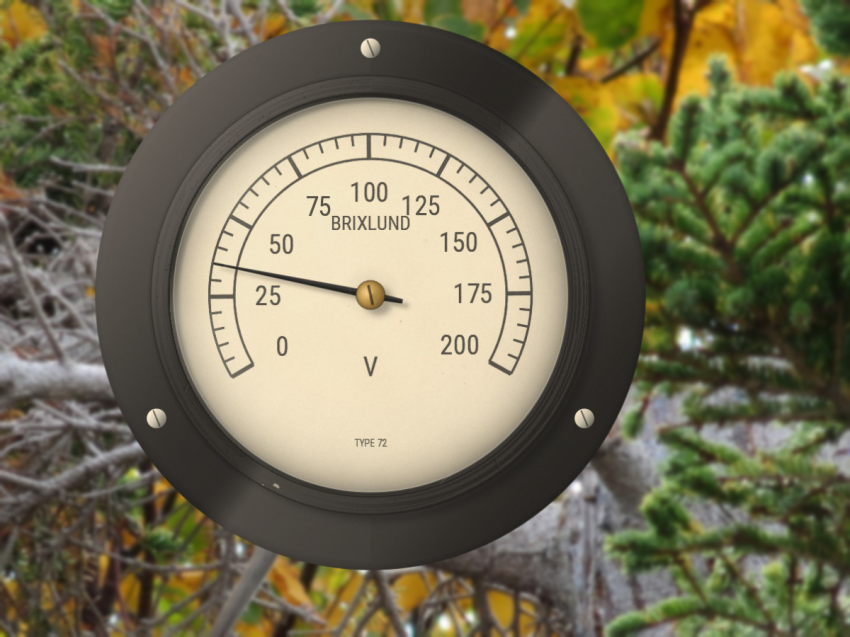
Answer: V 35
